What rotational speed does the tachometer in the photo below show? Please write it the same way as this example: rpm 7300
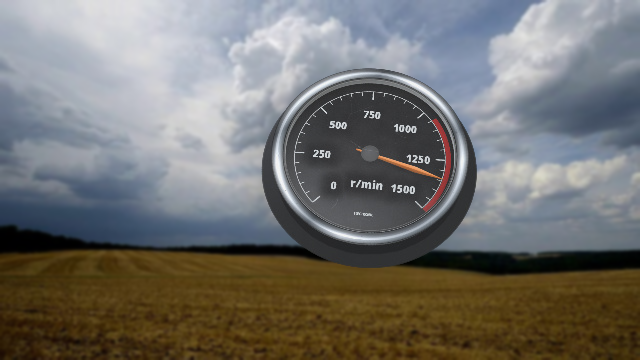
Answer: rpm 1350
